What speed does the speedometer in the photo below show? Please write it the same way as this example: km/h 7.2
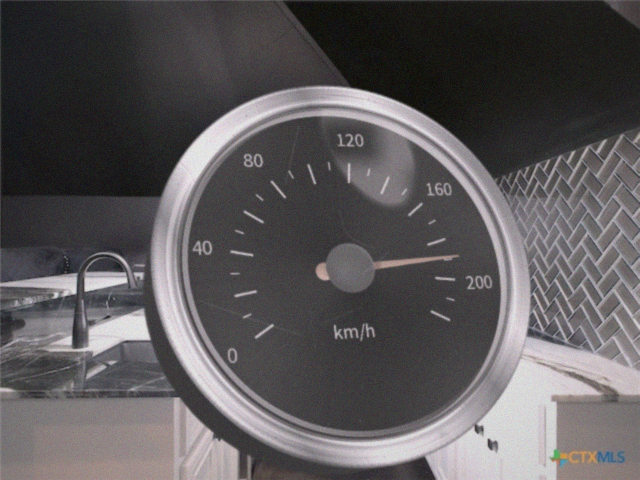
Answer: km/h 190
